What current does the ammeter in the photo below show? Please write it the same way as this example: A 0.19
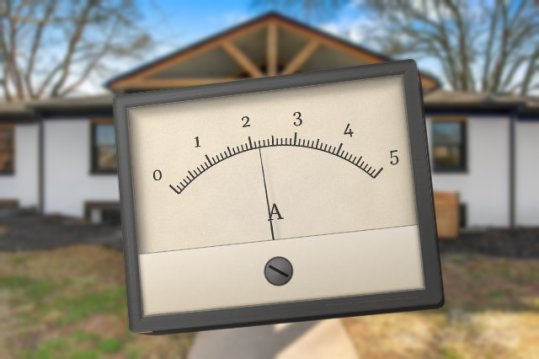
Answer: A 2.2
